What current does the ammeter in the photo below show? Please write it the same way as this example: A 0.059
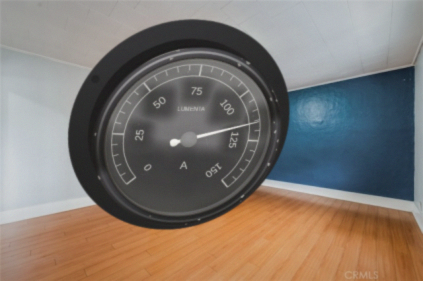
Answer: A 115
